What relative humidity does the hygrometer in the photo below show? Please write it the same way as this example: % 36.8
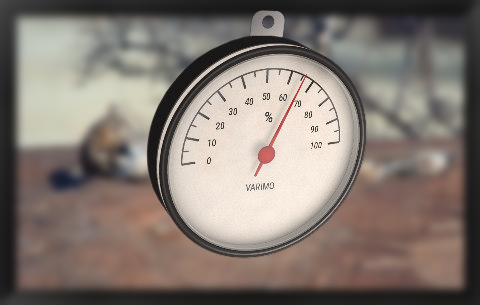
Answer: % 65
